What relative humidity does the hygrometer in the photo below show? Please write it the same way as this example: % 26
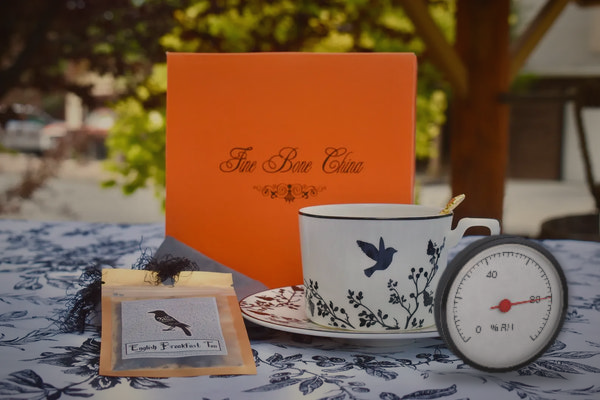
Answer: % 80
